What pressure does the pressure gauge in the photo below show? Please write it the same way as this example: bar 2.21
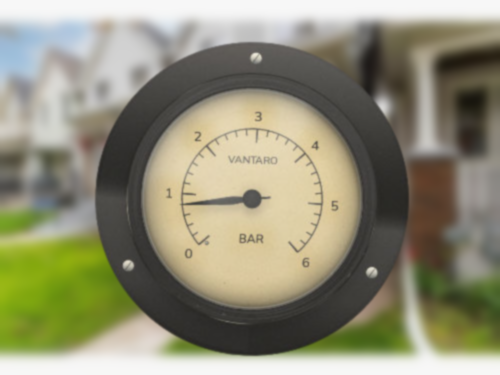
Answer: bar 0.8
